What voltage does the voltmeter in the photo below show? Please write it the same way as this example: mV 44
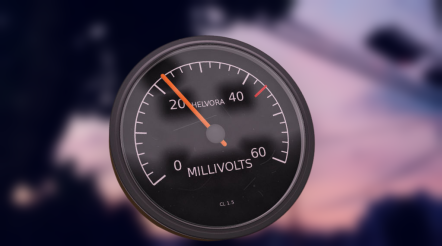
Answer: mV 22
